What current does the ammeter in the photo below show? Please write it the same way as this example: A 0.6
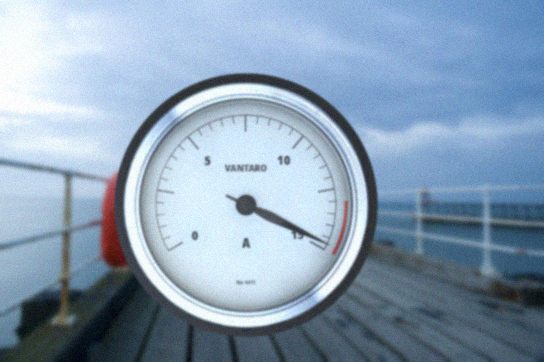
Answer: A 14.75
